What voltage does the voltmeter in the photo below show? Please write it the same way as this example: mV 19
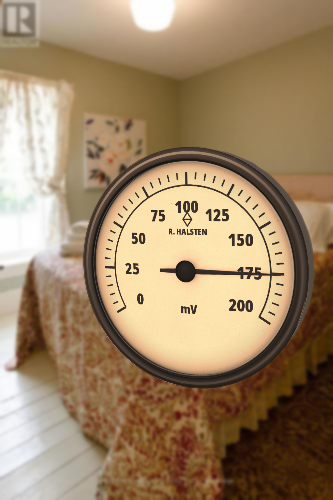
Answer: mV 175
